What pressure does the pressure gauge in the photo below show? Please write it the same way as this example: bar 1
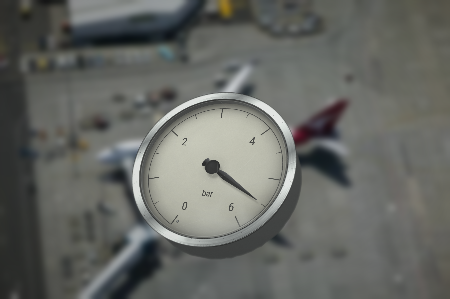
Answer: bar 5.5
